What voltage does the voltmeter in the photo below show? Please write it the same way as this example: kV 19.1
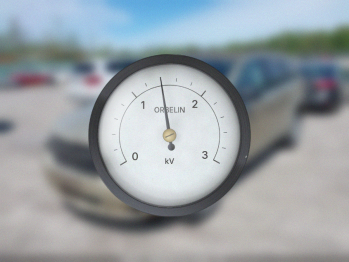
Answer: kV 1.4
